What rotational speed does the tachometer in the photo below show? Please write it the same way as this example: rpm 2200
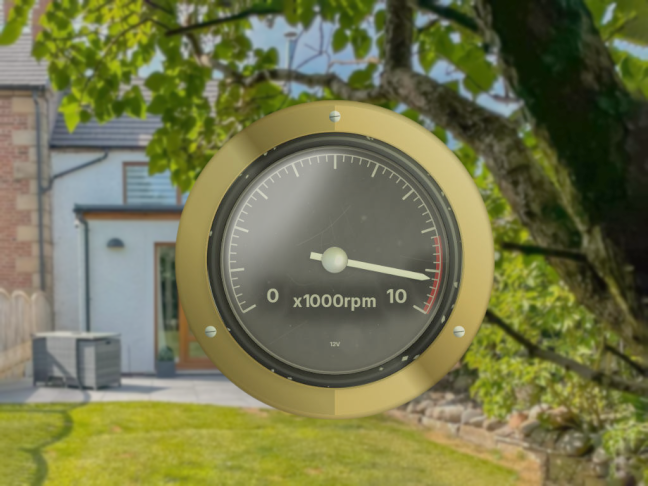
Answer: rpm 9200
